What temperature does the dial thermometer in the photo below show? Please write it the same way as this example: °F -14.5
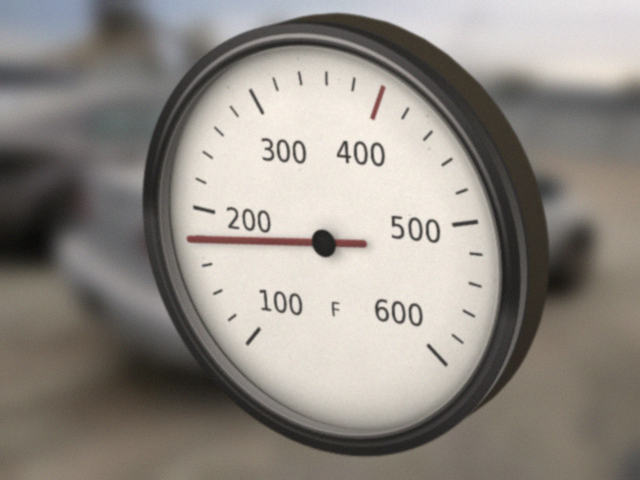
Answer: °F 180
